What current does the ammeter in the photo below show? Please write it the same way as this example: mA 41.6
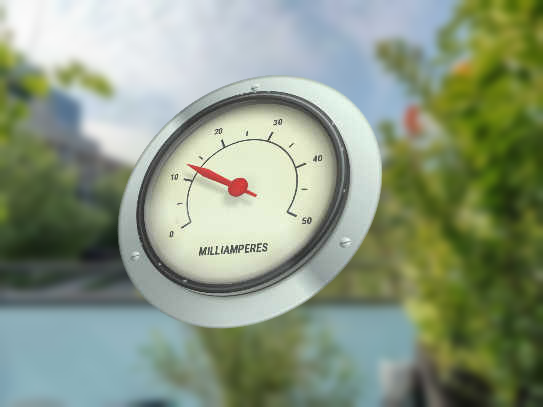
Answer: mA 12.5
